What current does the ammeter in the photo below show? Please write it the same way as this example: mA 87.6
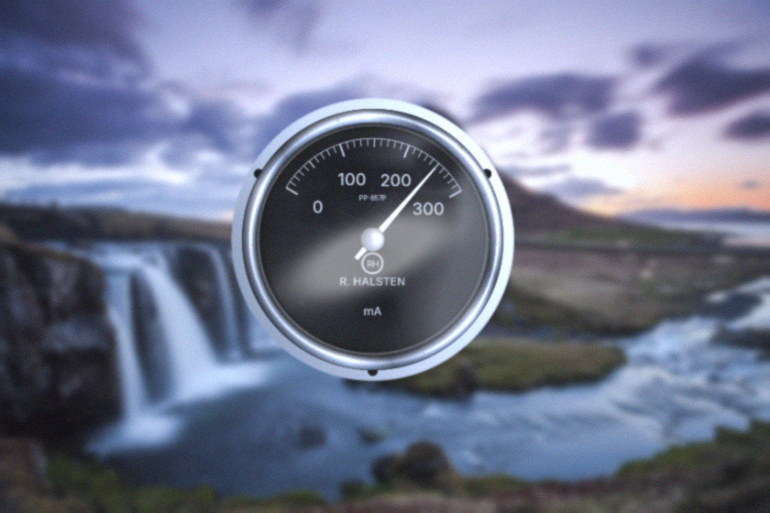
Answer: mA 250
